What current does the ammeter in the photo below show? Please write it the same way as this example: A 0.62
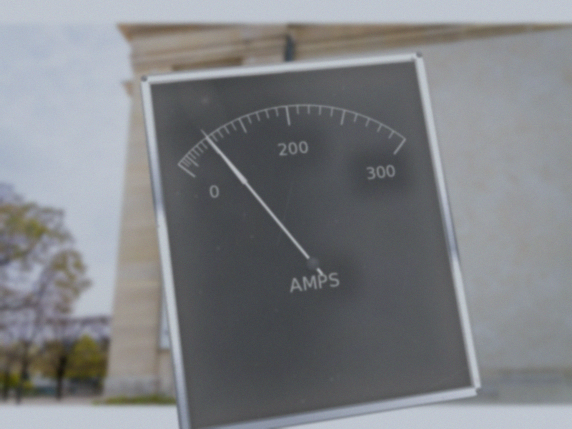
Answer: A 100
